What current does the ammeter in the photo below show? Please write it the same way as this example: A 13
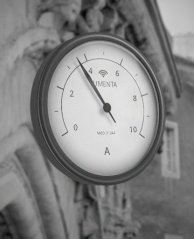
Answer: A 3.5
